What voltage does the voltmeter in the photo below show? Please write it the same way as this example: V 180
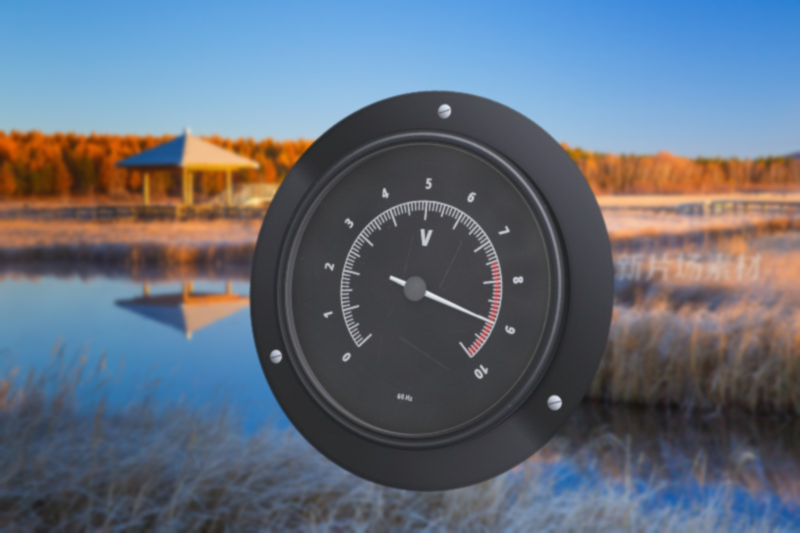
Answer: V 9
